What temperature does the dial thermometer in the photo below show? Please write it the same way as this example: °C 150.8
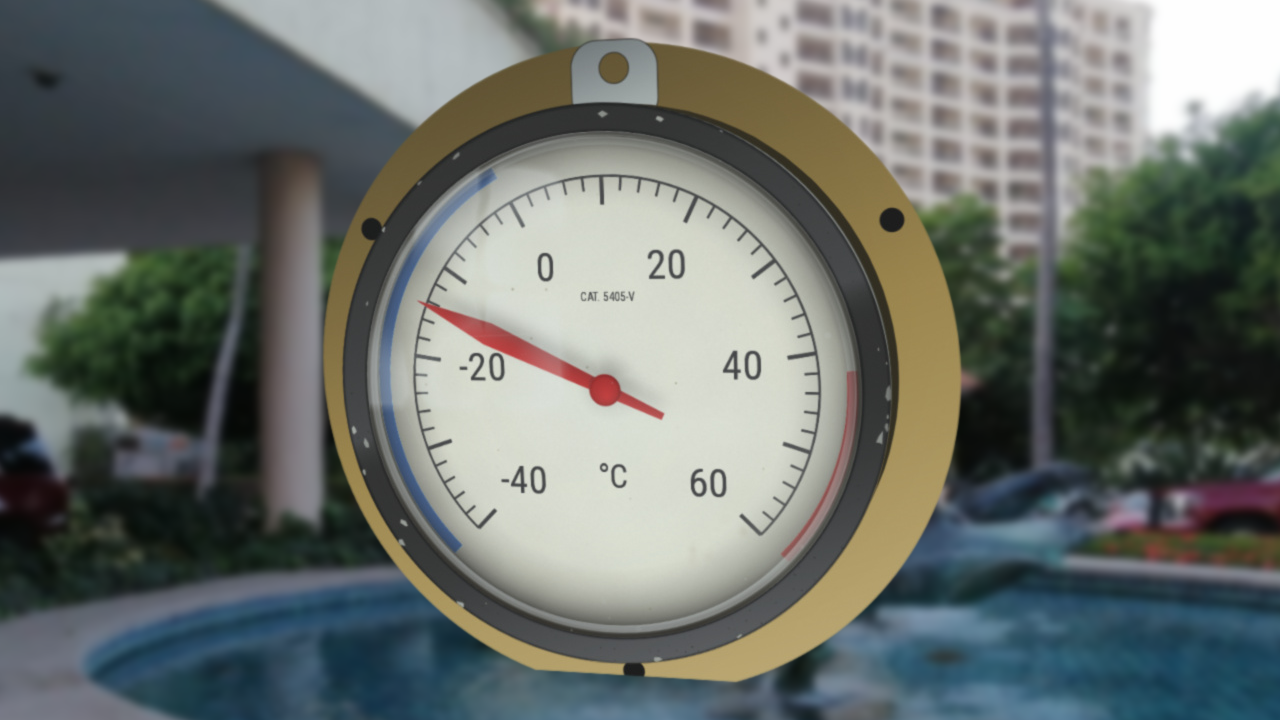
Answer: °C -14
